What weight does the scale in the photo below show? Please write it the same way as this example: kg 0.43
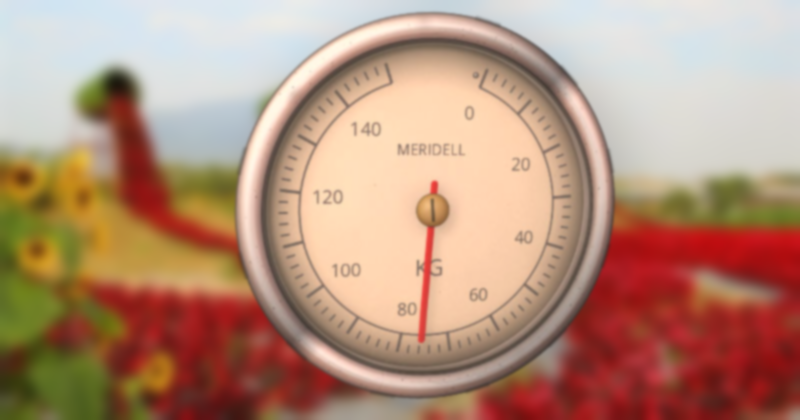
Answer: kg 76
